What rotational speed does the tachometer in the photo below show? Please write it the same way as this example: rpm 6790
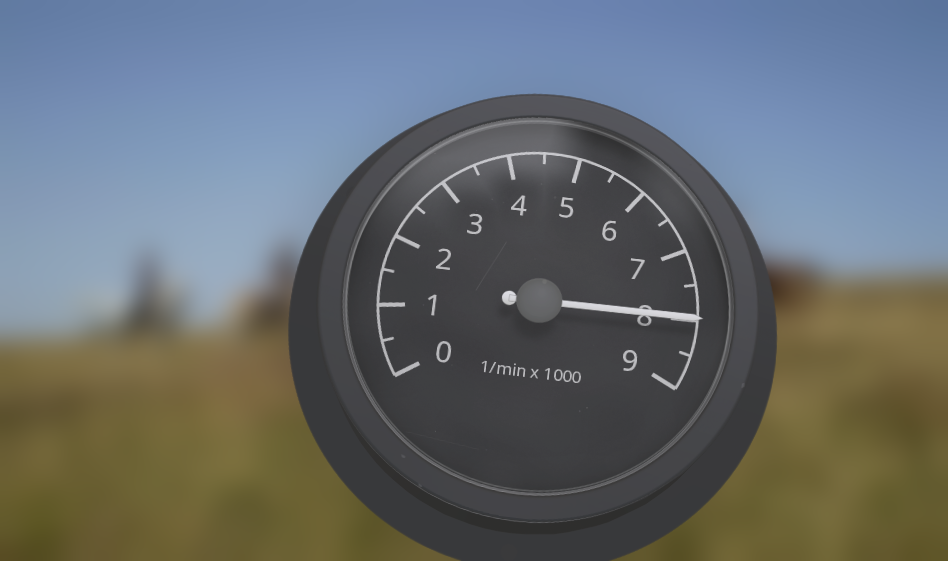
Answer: rpm 8000
